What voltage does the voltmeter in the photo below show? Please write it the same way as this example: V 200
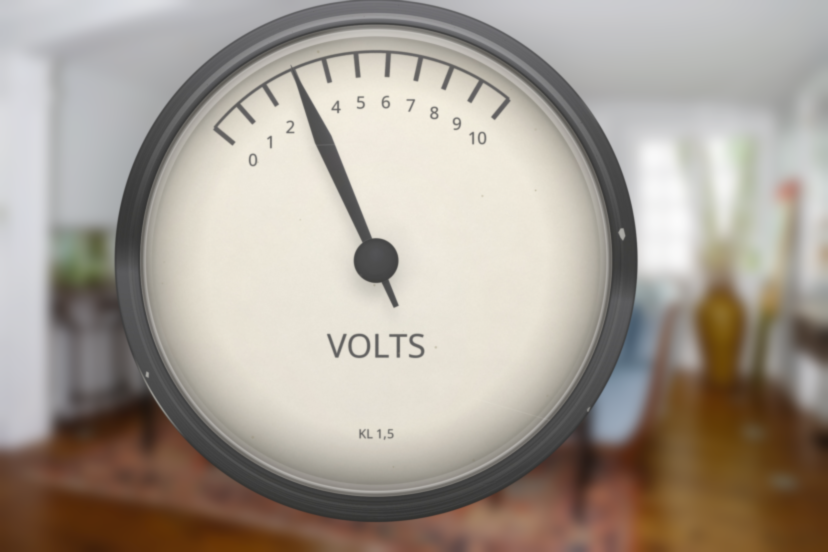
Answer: V 3
